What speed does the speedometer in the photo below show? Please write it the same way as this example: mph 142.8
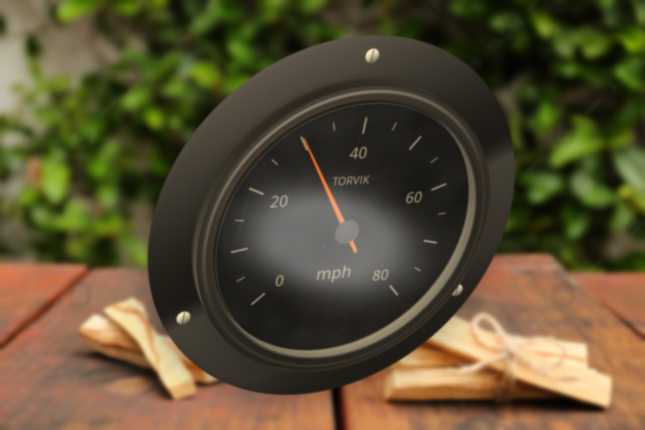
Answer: mph 30
